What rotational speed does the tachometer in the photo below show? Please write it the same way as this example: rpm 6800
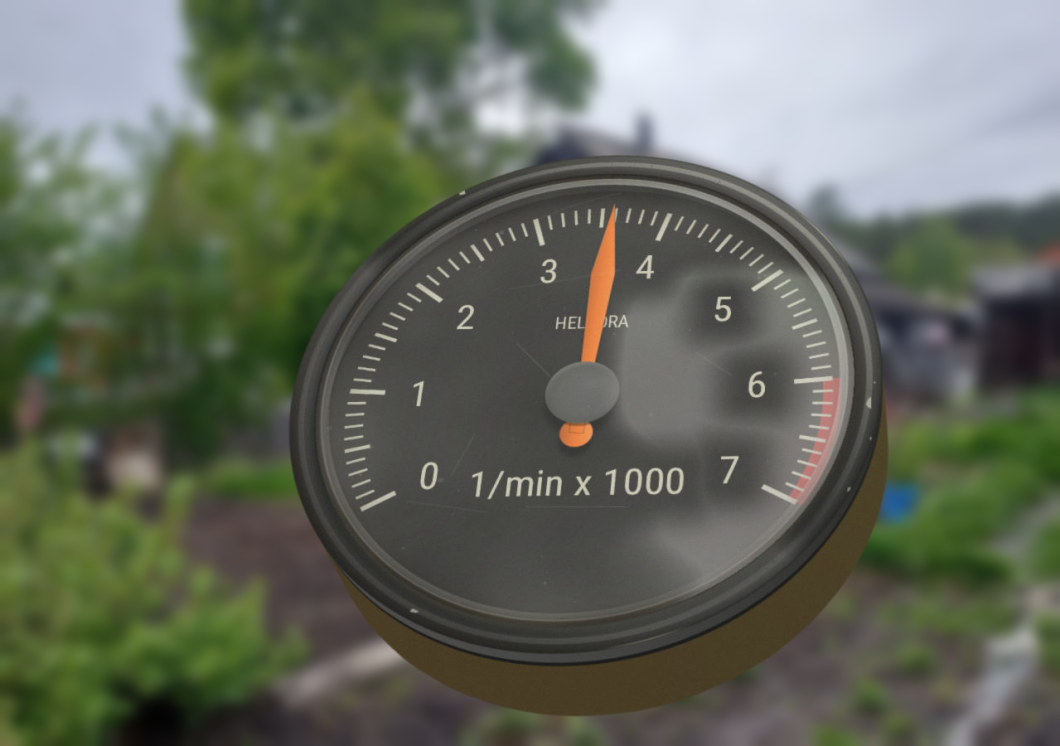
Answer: rpm 3600
